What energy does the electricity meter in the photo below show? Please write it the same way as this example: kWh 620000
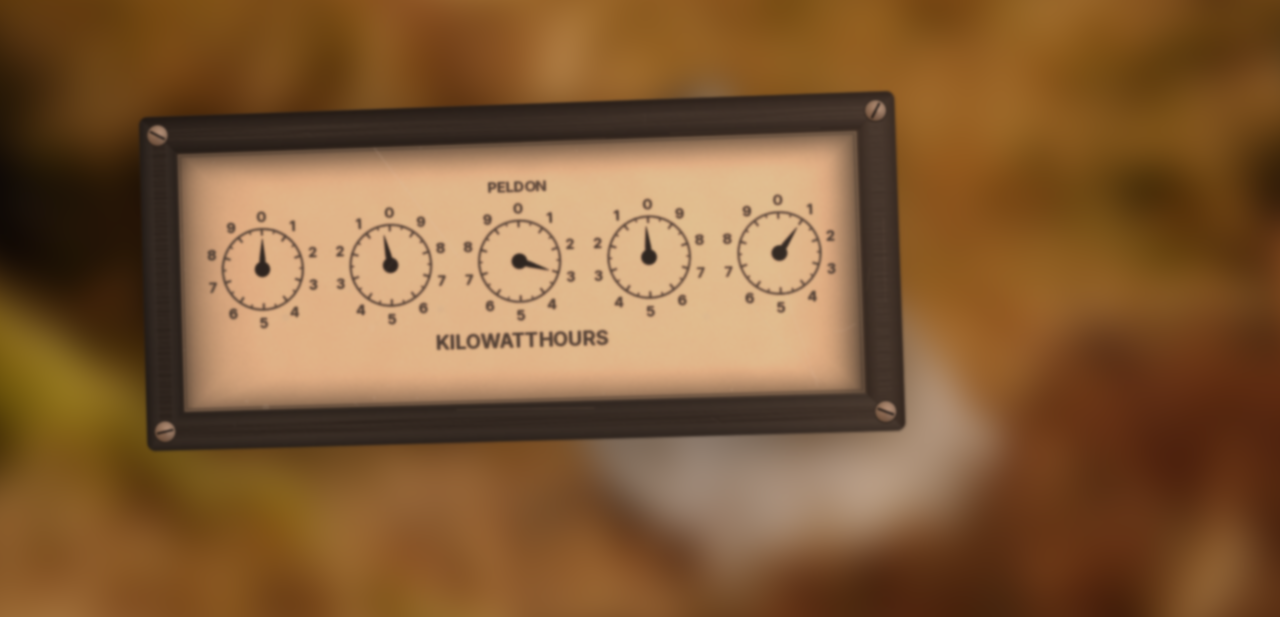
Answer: kWh 301
